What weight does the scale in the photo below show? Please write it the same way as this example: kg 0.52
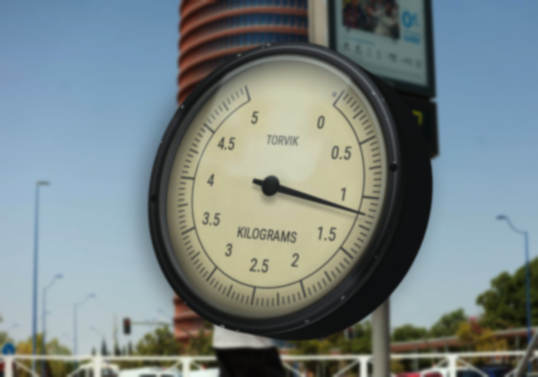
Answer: kg 1.15
